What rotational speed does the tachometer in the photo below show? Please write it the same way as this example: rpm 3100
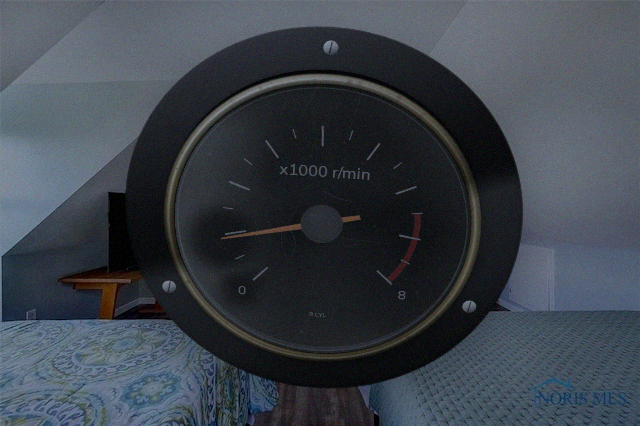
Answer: rpm 1000
